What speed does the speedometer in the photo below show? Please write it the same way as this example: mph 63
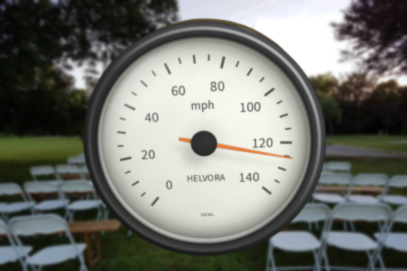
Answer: mph 125
